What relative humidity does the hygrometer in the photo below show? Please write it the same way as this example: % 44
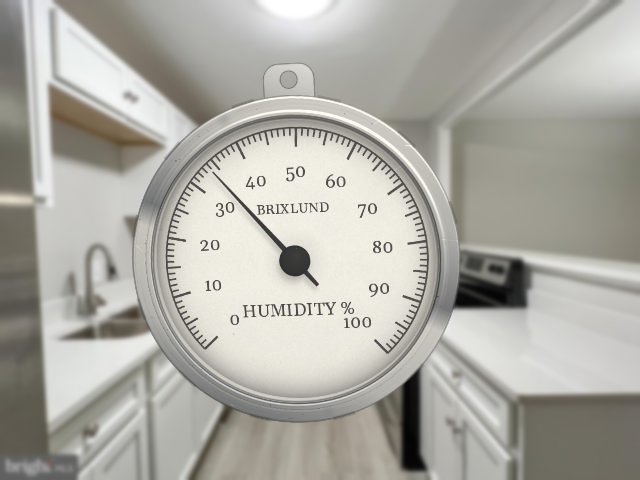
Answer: % 34
